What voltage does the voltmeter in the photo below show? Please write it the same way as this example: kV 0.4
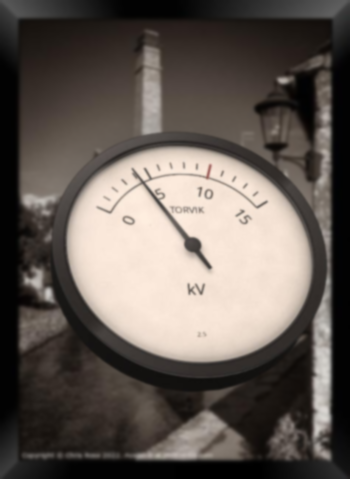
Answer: kV 4
